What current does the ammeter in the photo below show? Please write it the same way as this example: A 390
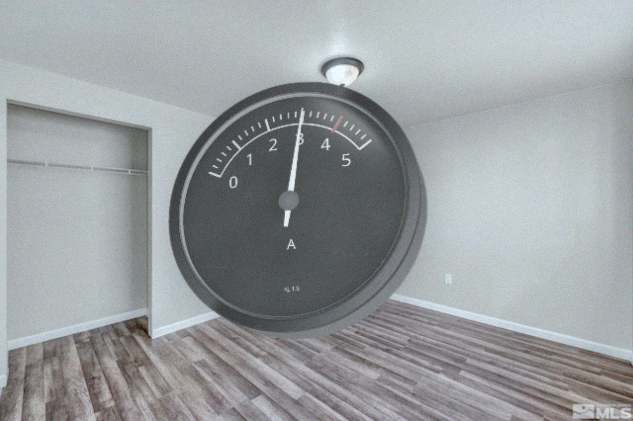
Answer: A 3
